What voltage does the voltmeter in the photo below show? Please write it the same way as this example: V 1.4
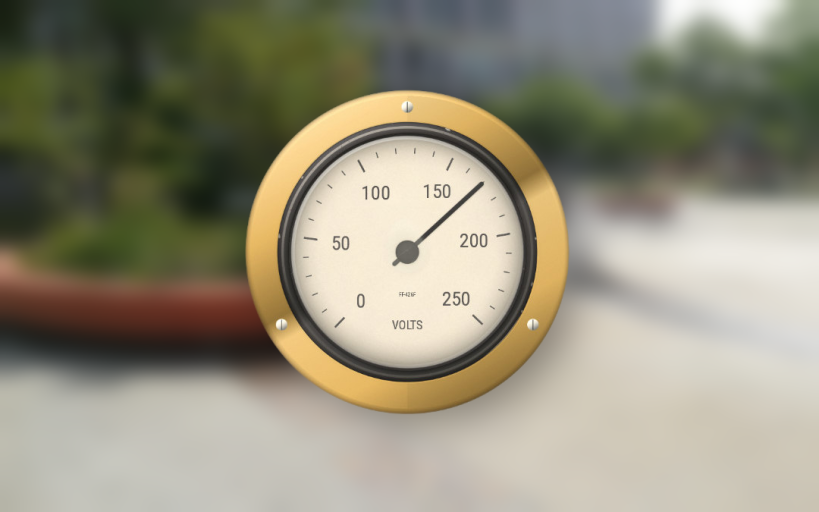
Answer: V 170
